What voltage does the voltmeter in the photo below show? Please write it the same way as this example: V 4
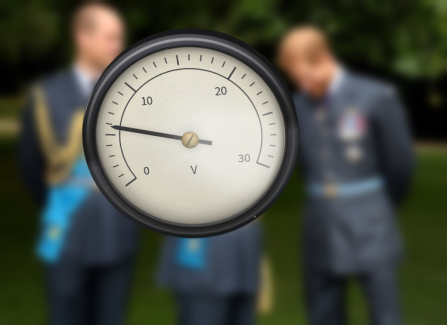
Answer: V 6
